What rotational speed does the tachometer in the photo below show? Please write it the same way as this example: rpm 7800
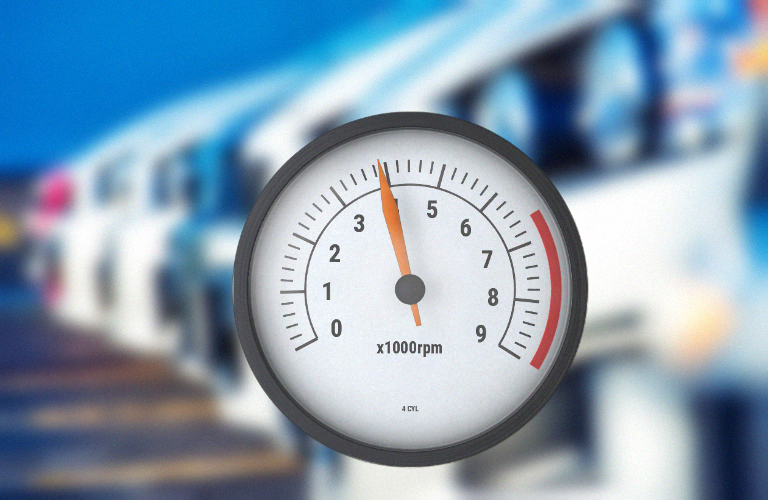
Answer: rpm 3900
